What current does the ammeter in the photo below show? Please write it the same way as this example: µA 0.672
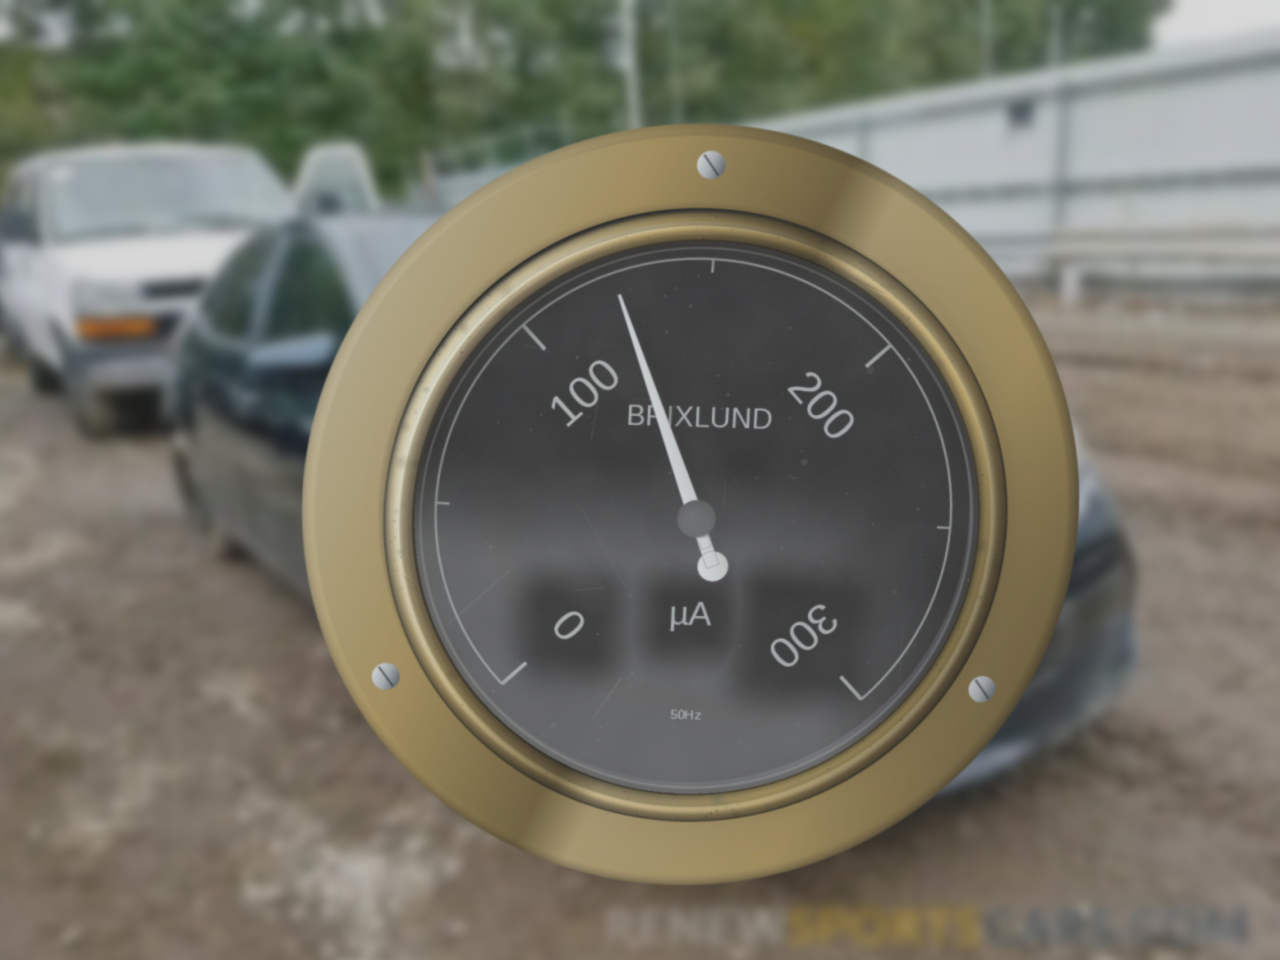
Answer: µA 125
